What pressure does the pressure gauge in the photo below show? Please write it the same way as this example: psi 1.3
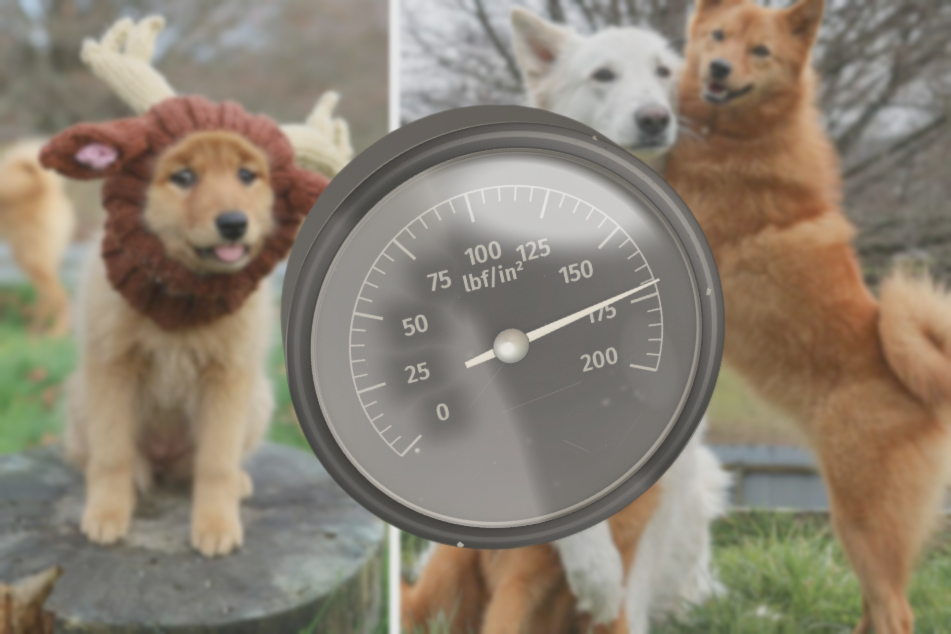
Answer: psi 170
